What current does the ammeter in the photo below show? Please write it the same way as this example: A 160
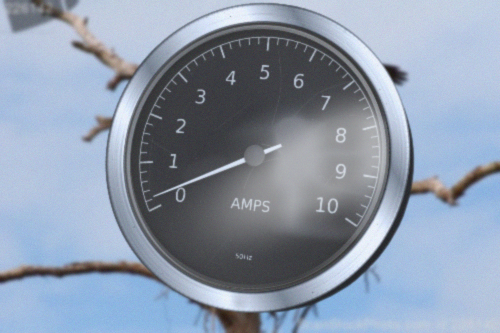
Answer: A 0.2
